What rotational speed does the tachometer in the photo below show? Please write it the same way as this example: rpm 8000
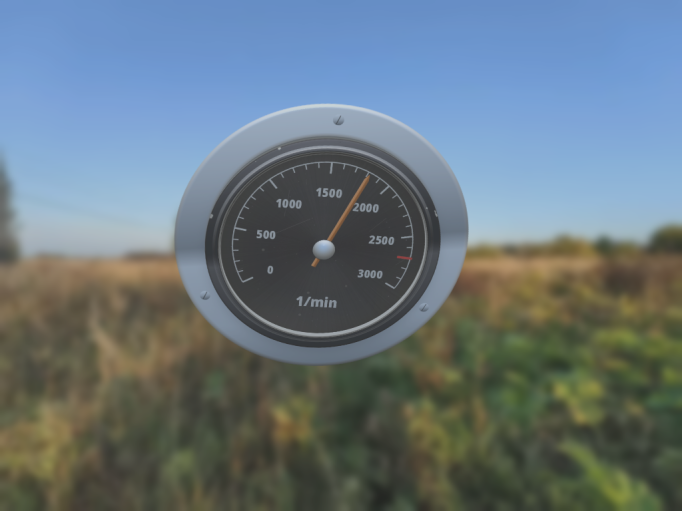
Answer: rpm 1800
